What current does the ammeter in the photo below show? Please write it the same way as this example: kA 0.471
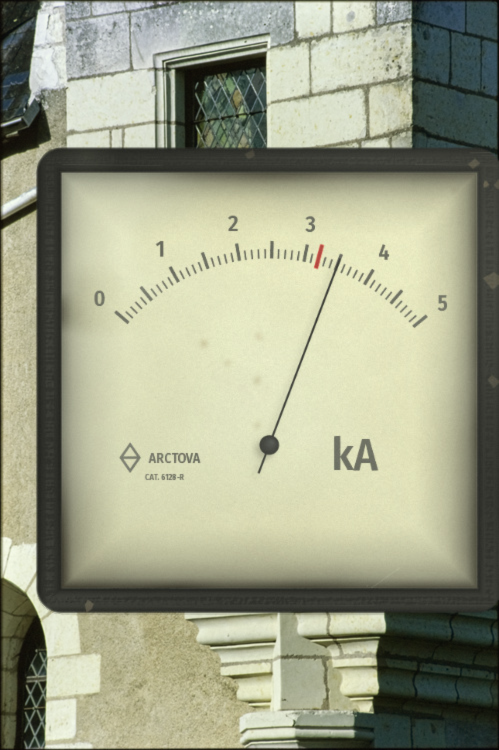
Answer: kA 3.5
